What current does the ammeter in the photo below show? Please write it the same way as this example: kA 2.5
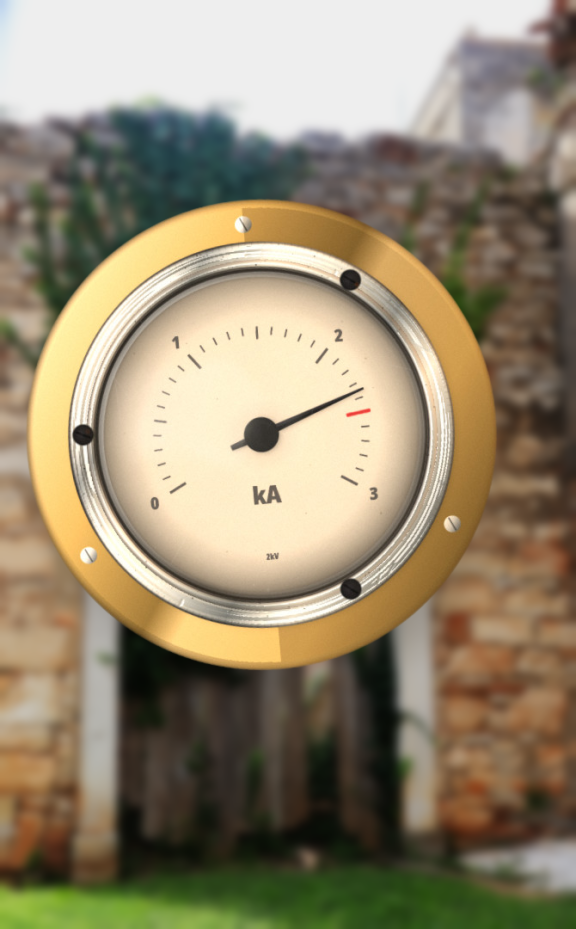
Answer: kA 2.35
